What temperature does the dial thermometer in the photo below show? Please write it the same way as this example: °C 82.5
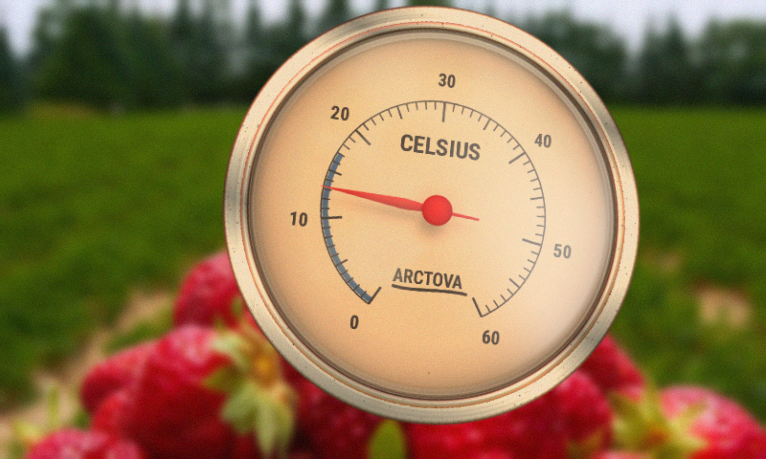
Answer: °C 13
